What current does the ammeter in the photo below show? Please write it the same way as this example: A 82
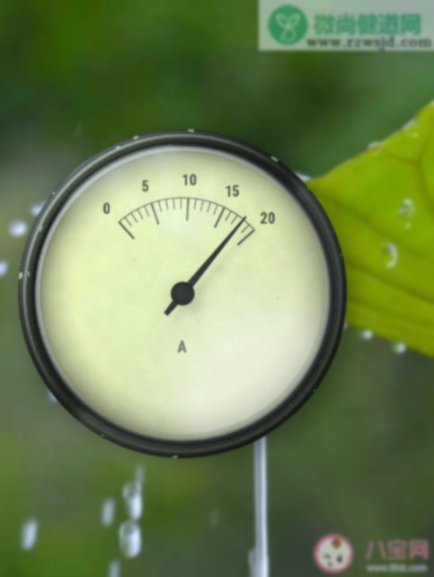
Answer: A 18
